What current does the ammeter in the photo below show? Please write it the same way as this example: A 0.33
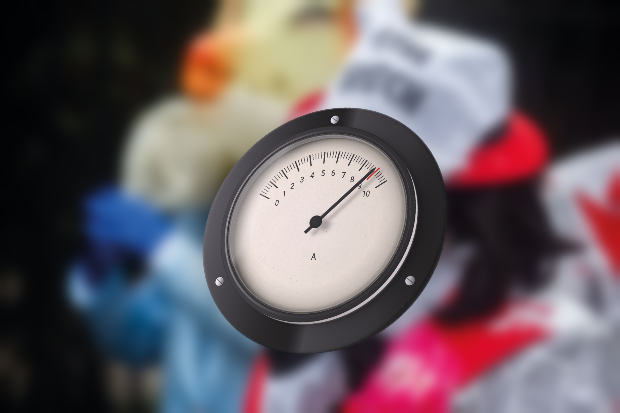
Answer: A 9
